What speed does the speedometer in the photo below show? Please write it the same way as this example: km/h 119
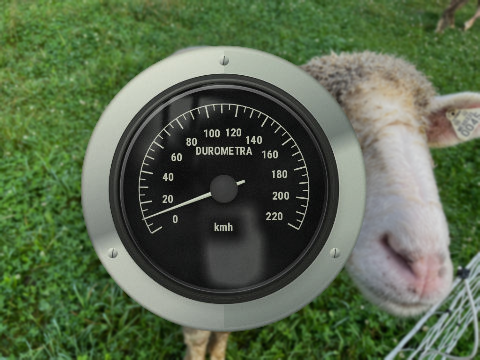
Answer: km/h 10
